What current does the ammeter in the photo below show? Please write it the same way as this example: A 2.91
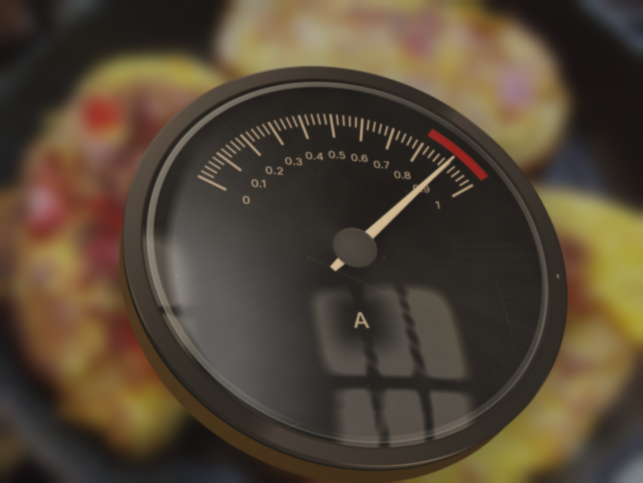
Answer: A 0.9
